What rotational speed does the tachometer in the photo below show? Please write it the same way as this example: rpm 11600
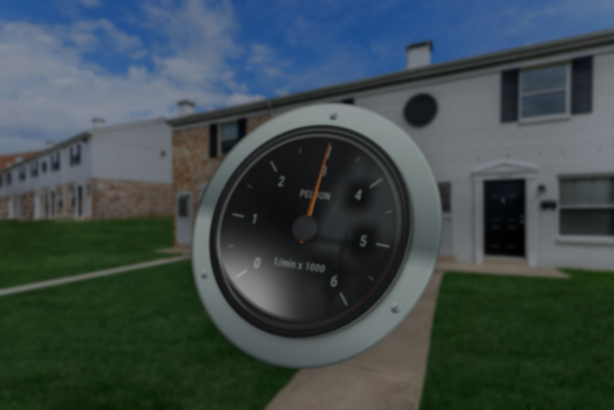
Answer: rpm 3000
